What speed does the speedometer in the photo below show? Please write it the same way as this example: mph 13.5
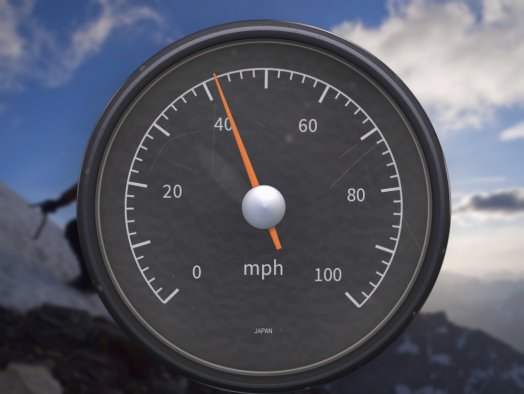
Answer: mph 42
